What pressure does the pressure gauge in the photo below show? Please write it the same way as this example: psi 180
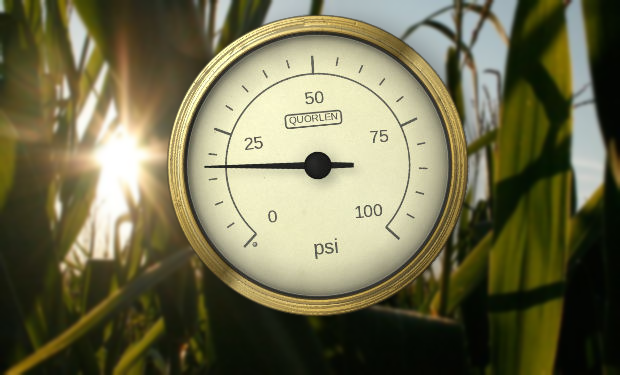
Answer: psi 17.5
